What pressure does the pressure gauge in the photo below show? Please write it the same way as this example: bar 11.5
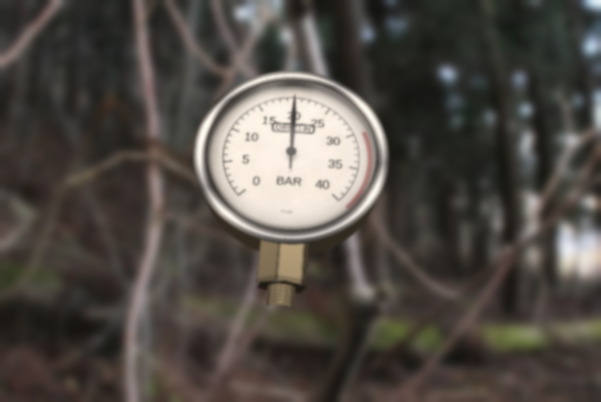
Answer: bar 20
